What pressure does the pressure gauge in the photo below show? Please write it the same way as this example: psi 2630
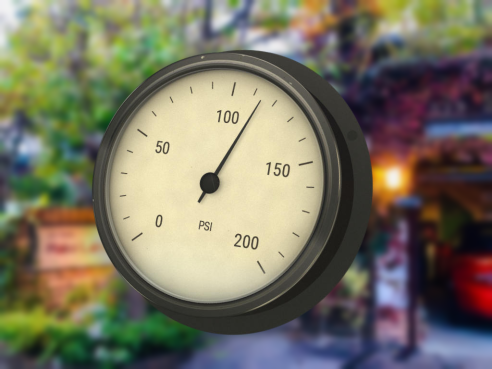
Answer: psi 115
